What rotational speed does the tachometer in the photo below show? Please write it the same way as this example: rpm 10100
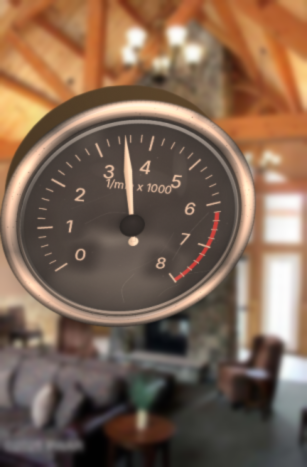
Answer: rpm 3500
